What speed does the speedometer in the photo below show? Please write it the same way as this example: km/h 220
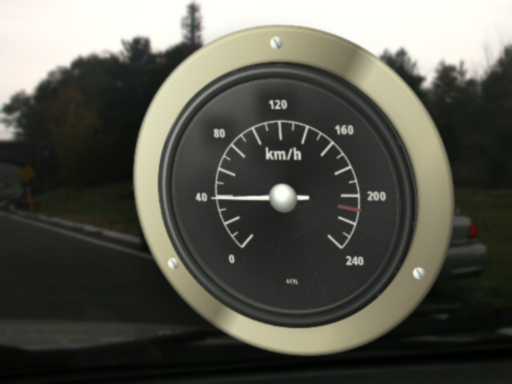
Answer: km/h 40
